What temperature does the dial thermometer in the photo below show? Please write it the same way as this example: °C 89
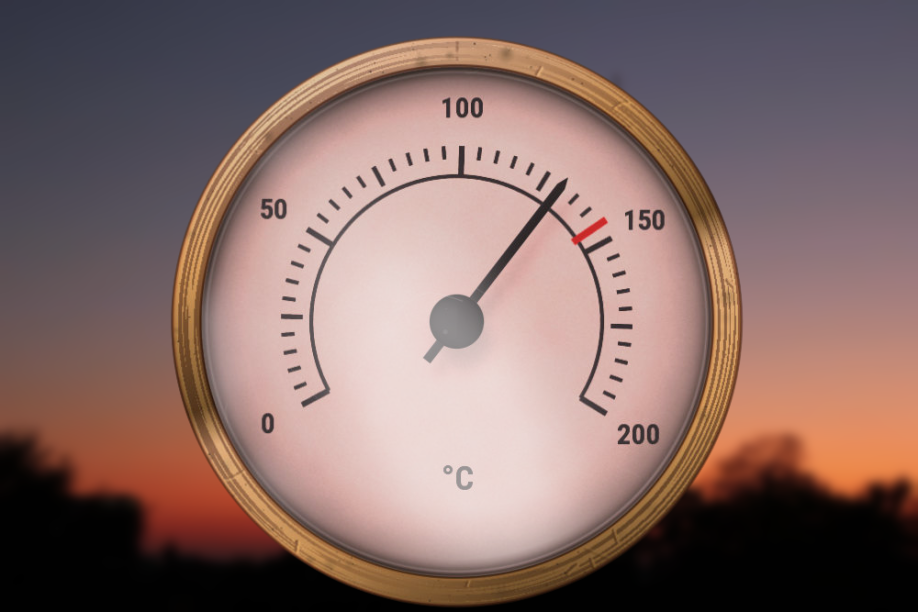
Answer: °C 130
